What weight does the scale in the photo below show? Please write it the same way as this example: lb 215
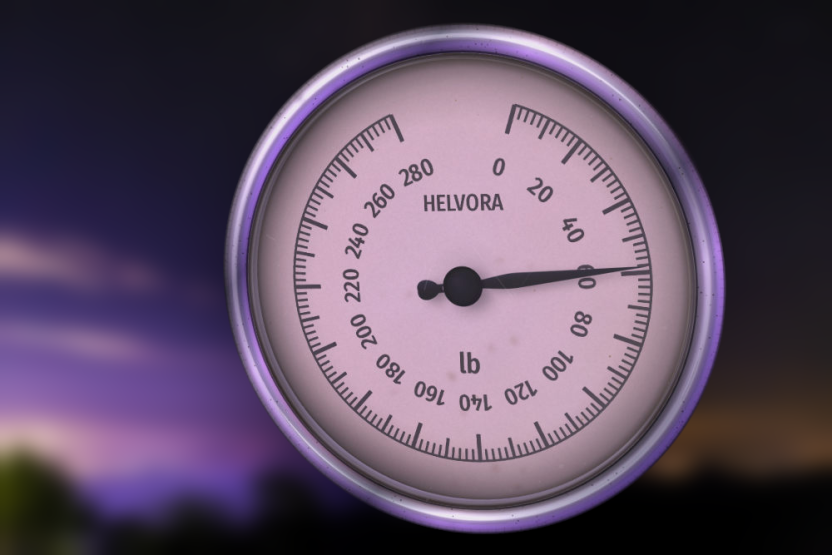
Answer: lb 58
